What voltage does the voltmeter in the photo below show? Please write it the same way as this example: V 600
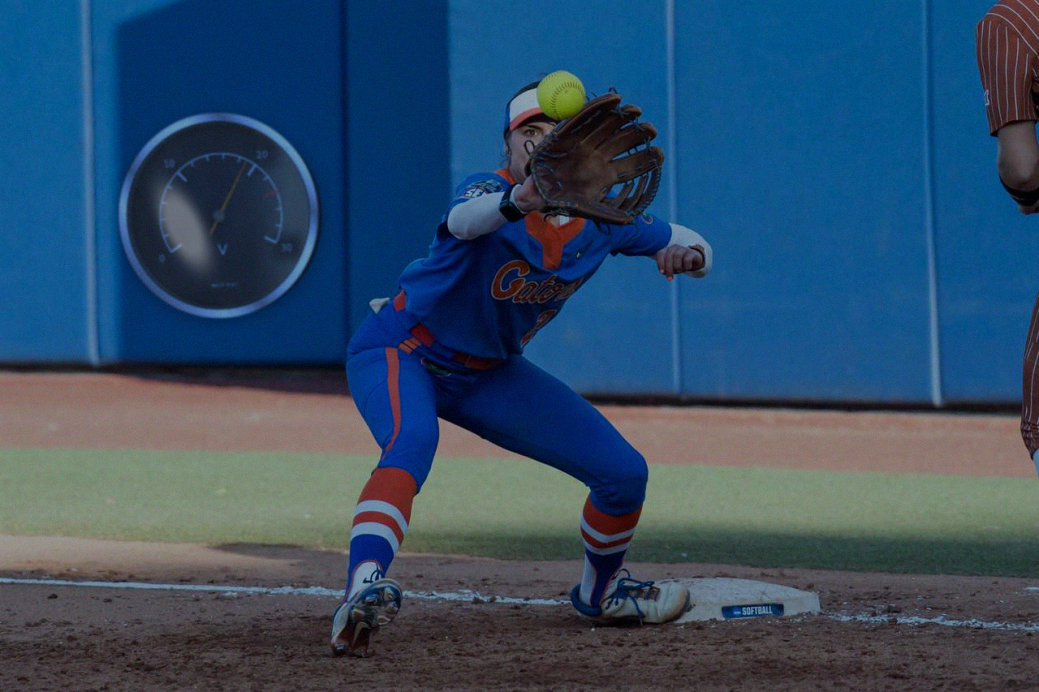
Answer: V 19
